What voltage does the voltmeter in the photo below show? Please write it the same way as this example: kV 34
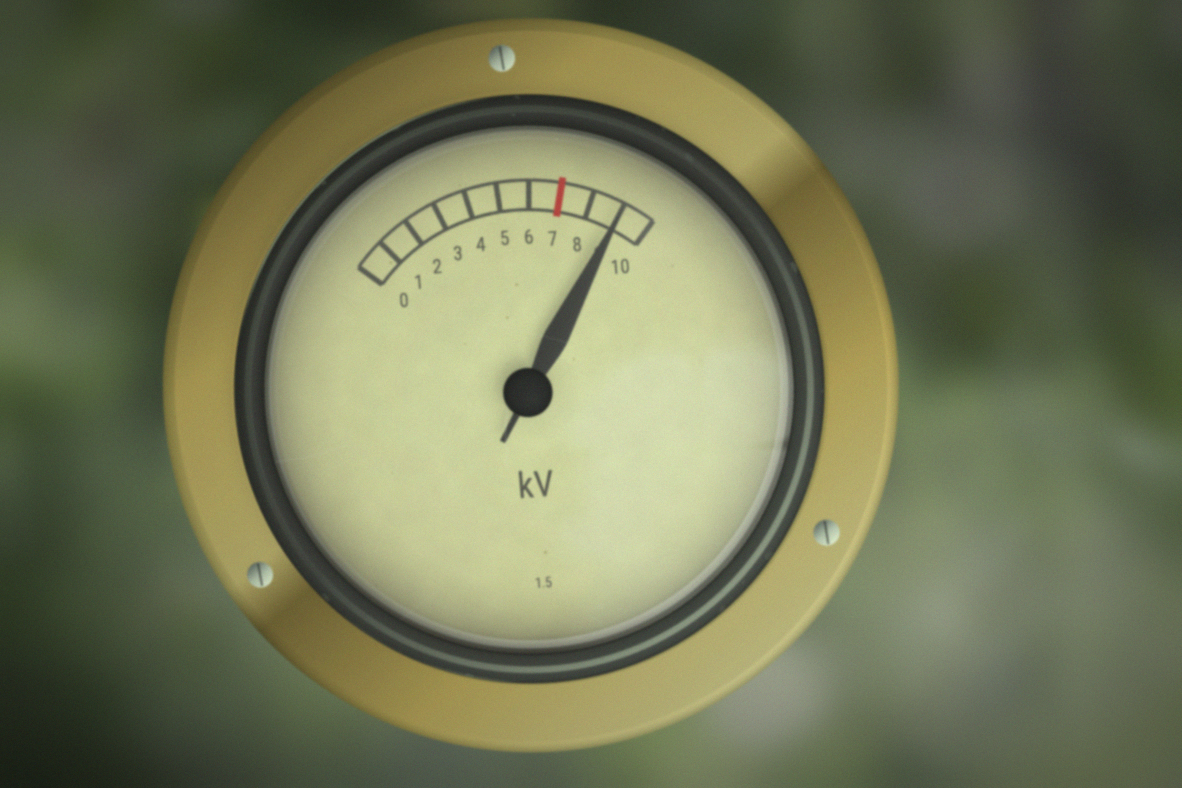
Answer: kV 9
